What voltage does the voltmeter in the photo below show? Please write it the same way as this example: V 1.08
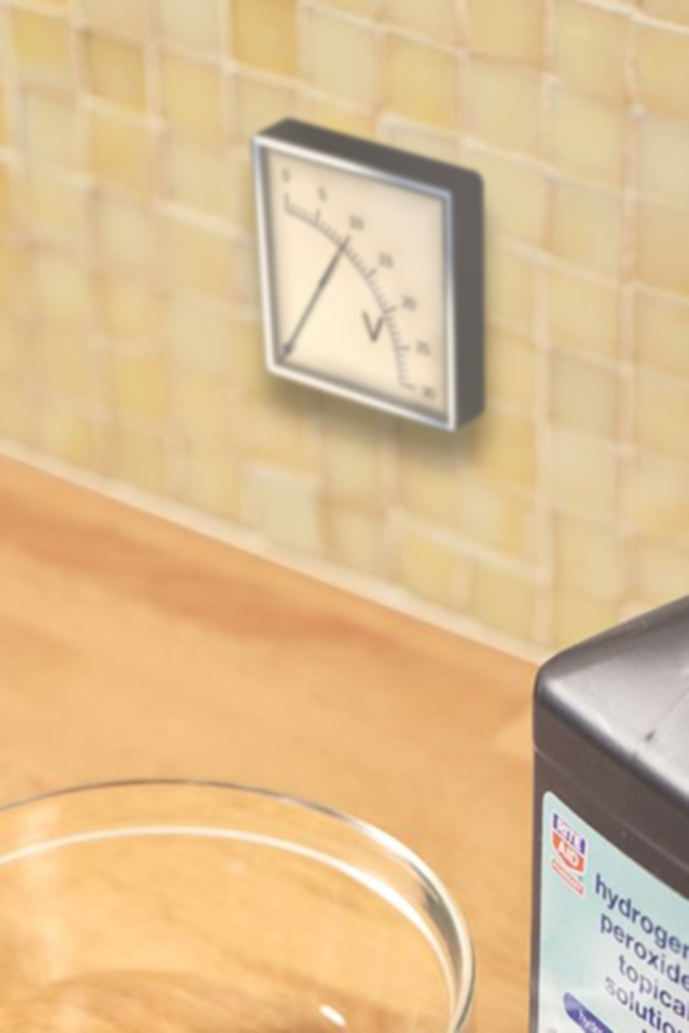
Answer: V 10
